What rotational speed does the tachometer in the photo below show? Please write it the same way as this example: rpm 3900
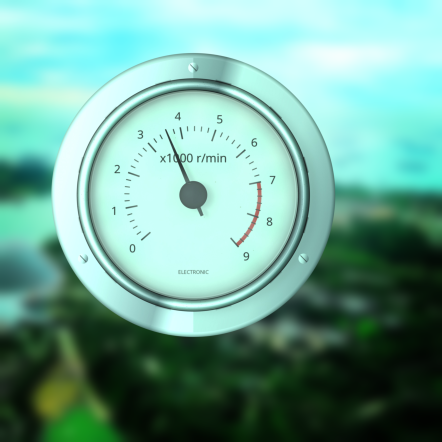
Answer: rpm 3600
